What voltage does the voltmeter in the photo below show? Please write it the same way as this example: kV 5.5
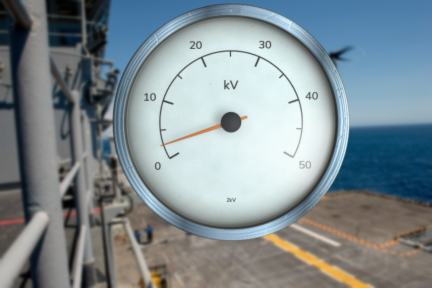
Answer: kV 2.5
